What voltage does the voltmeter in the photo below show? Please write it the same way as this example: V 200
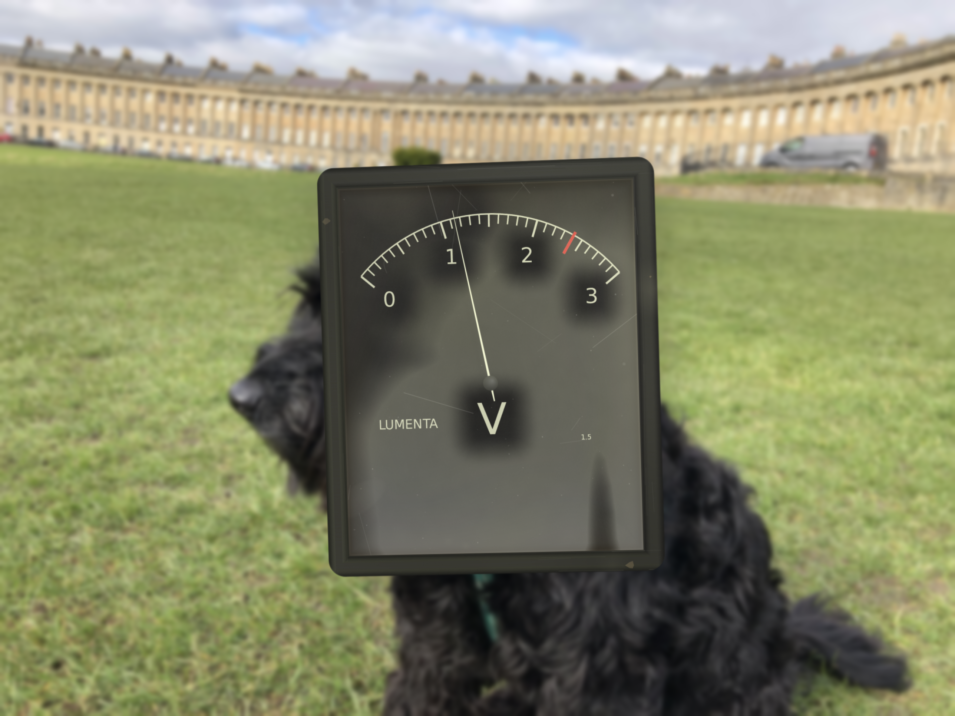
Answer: V 1.15
